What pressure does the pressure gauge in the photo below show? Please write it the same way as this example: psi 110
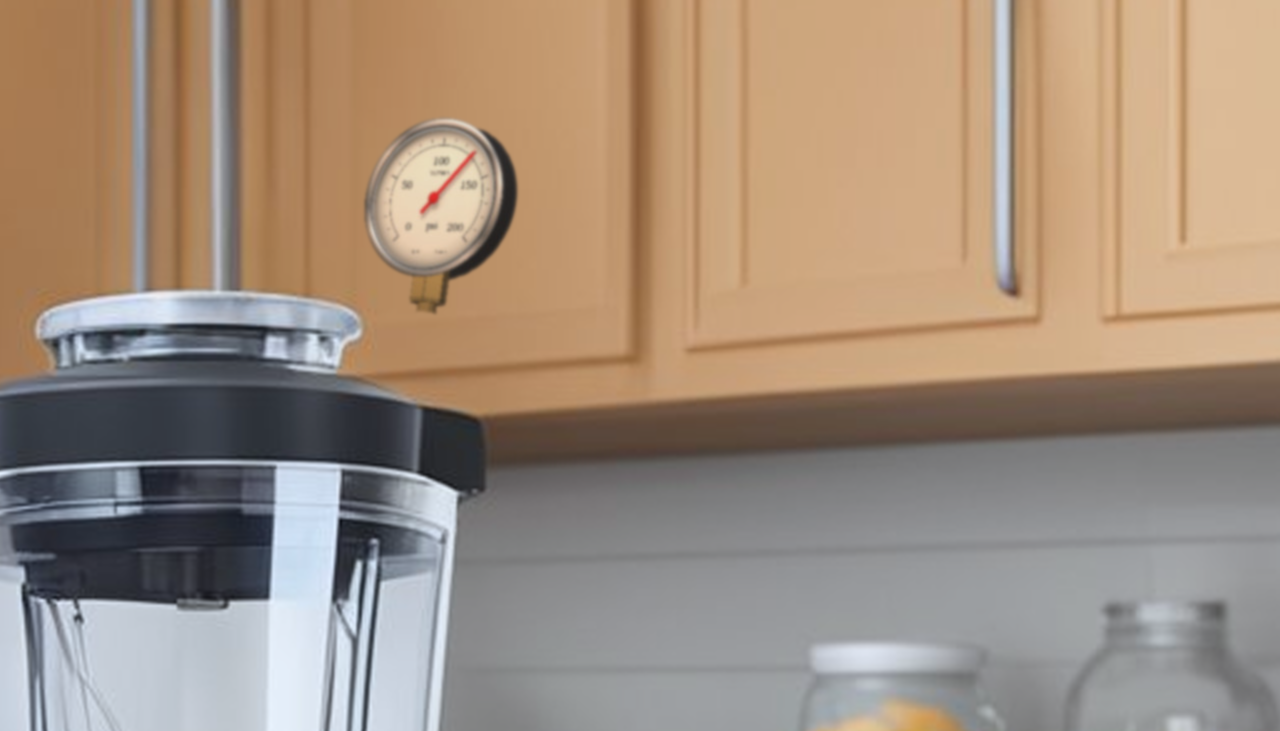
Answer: psi 130
